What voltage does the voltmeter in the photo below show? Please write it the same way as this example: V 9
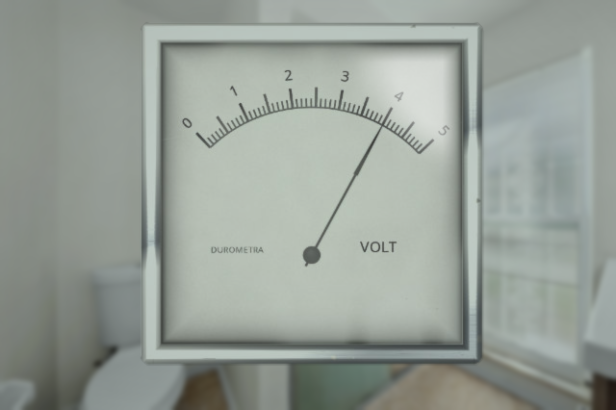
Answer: V 4
